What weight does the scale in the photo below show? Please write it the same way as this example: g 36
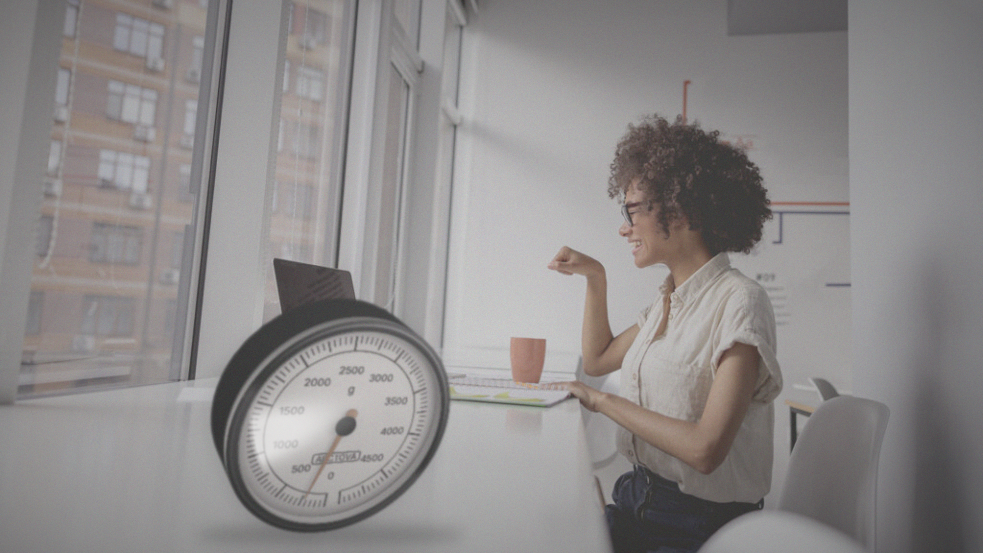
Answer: g 250
